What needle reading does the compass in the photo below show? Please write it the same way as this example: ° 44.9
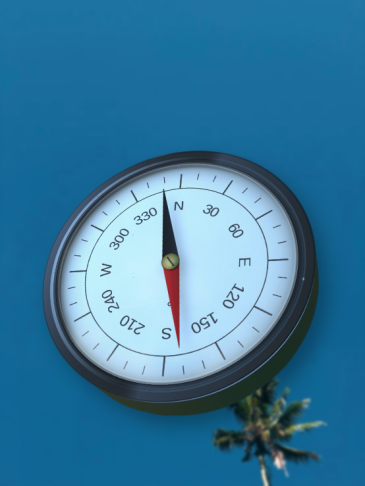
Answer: ° 170
